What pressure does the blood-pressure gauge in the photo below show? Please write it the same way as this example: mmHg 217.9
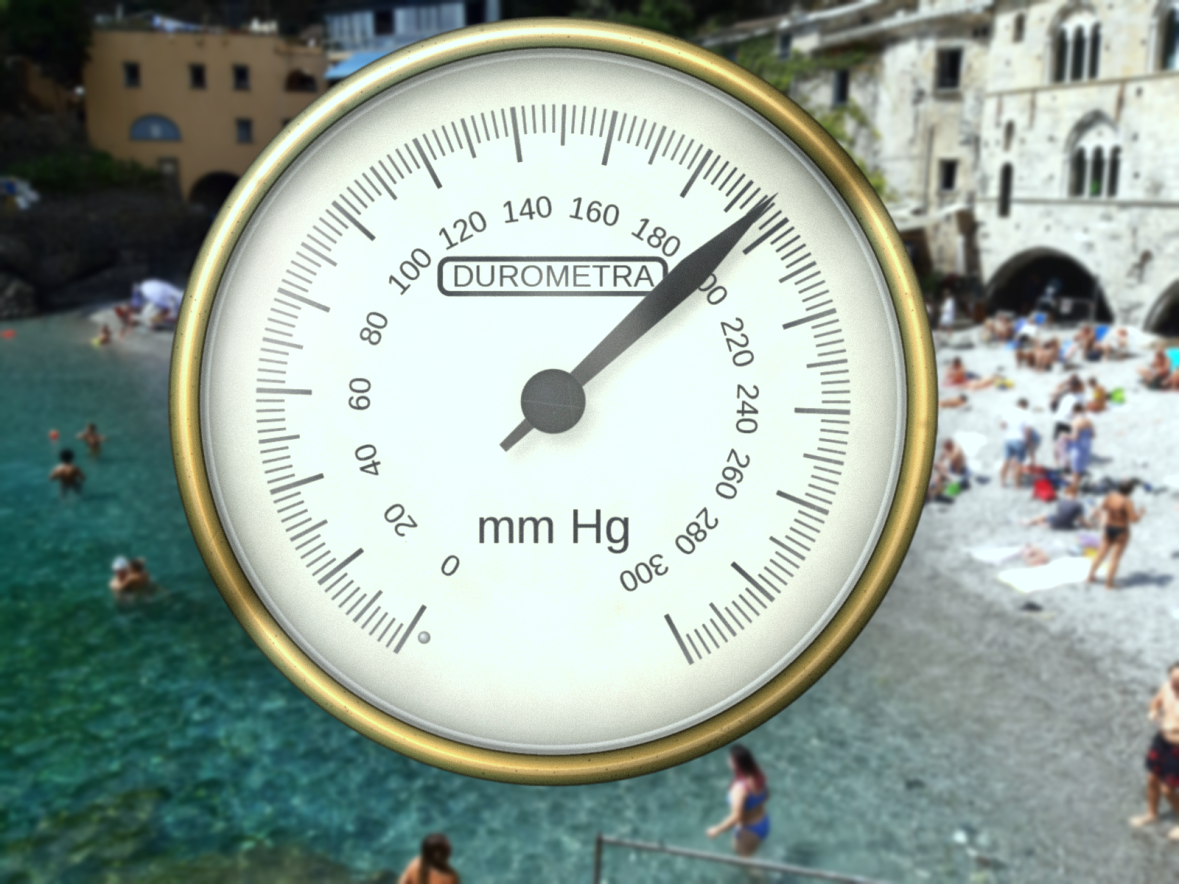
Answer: mmHg 195
